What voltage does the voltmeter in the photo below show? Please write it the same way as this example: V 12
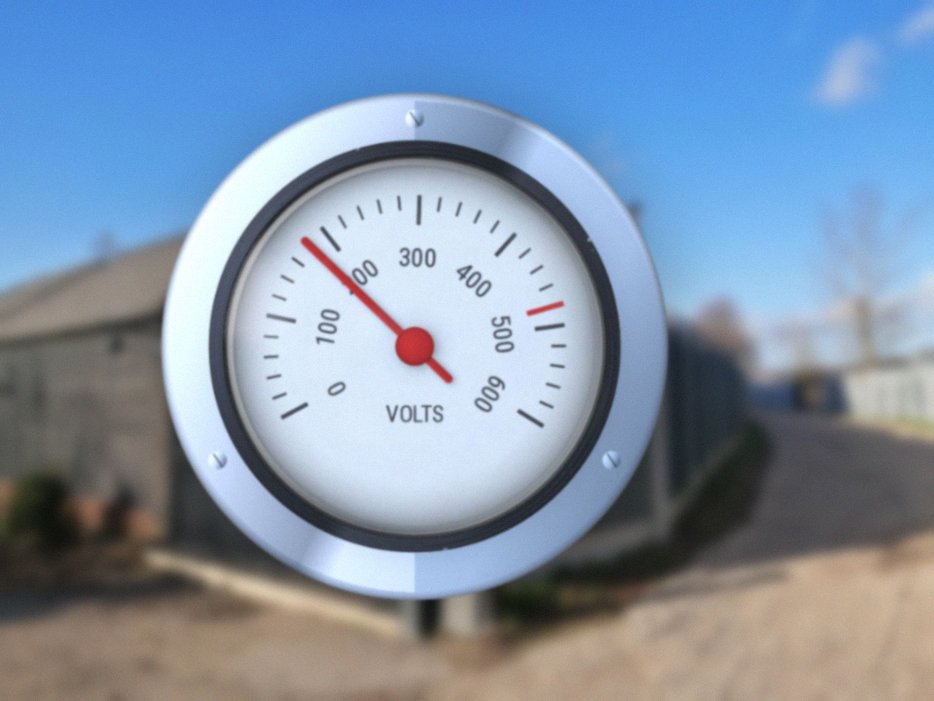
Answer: V 180
